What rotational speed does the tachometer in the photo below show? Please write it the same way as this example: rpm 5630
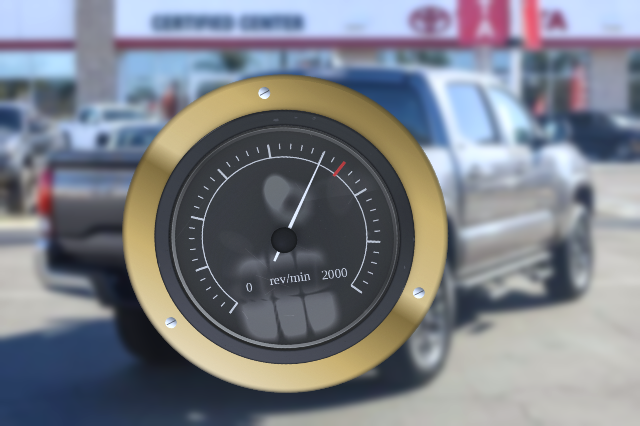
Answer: rpm 1250
